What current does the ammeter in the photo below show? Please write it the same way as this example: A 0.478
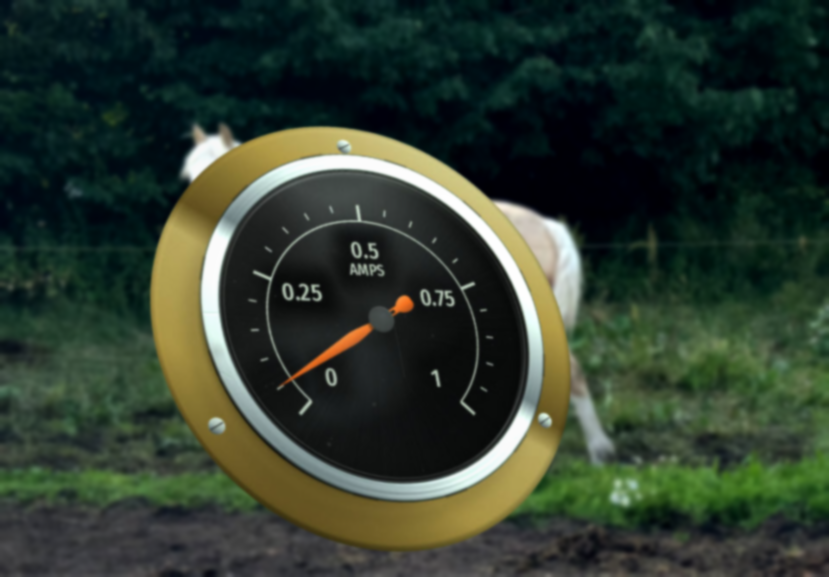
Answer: A 0.05
